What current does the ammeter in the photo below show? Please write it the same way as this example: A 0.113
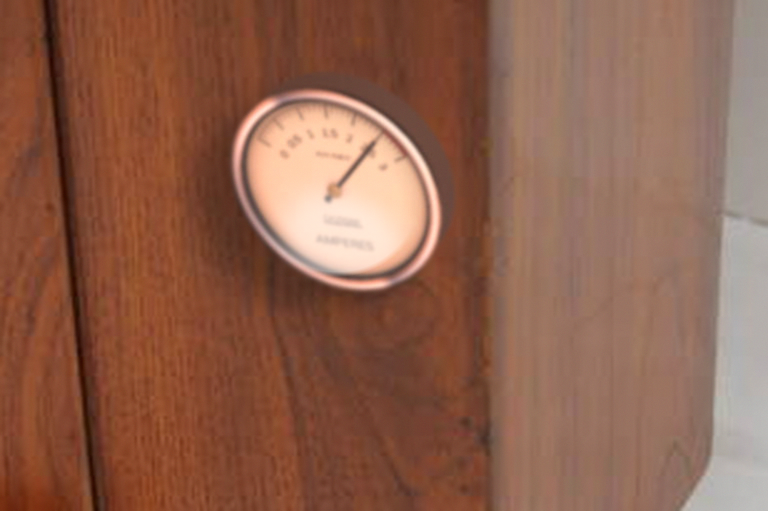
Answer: A 2.5
